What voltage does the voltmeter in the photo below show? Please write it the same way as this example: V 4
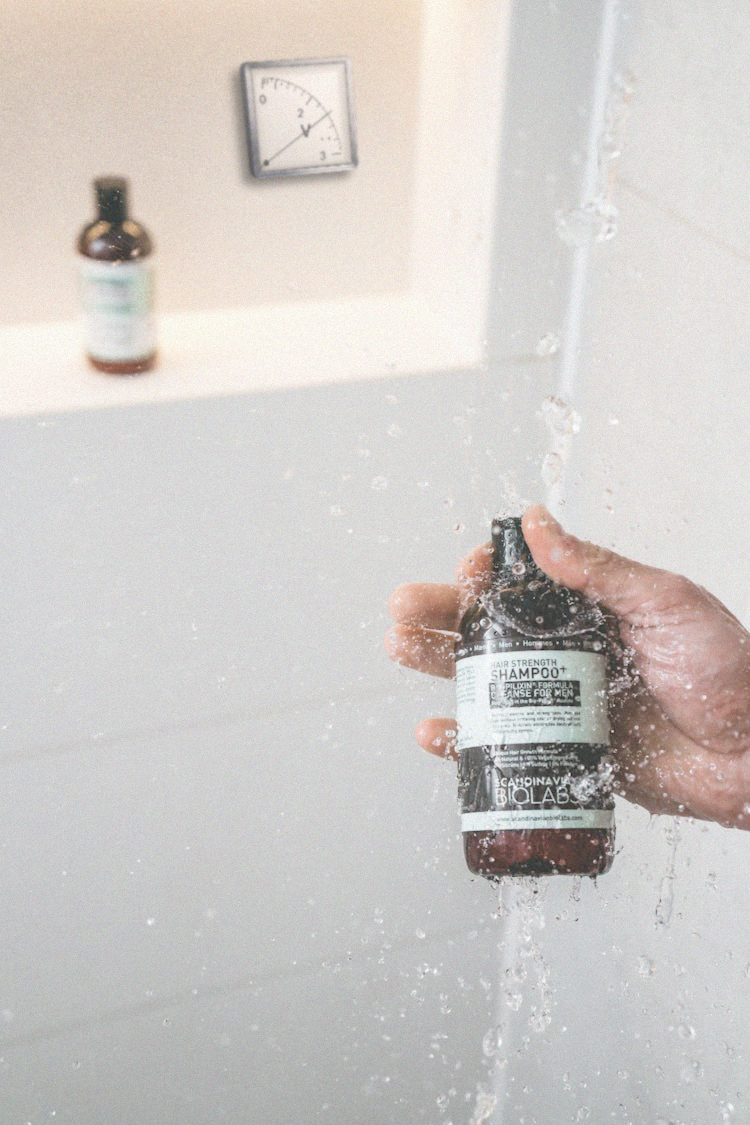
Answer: V 2.4
